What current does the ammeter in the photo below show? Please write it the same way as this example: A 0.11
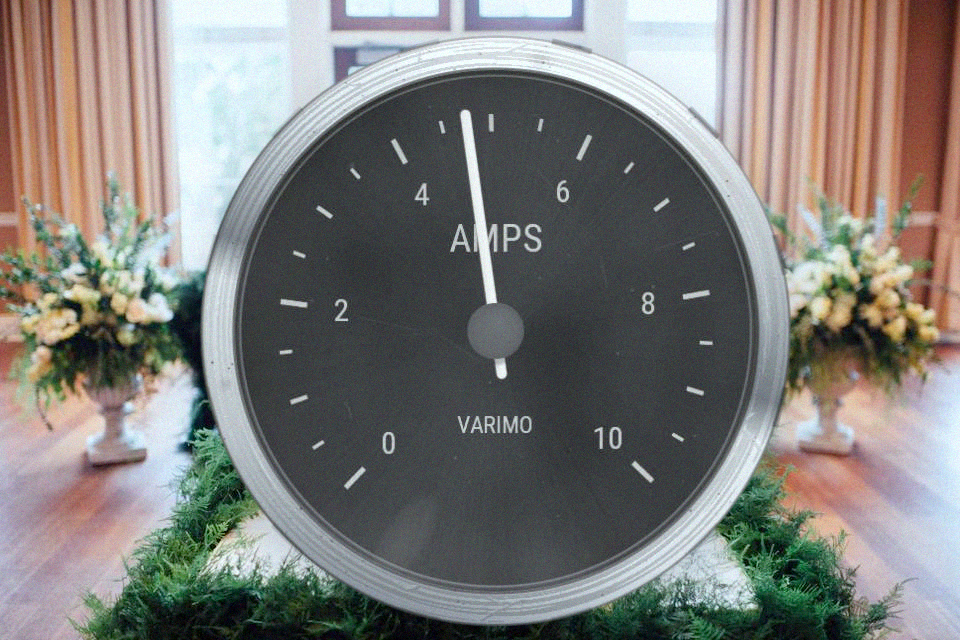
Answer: A 4.75
